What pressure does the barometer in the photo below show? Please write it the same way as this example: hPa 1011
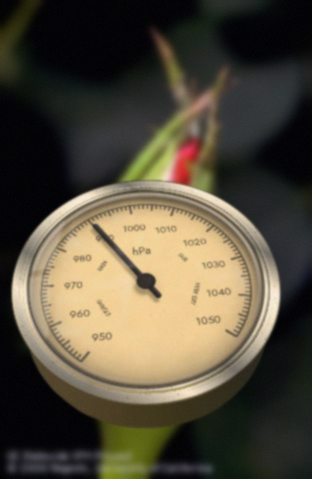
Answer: hPa 990
